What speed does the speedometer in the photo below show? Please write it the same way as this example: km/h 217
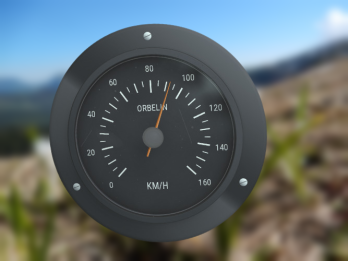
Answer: km/h 92.5
